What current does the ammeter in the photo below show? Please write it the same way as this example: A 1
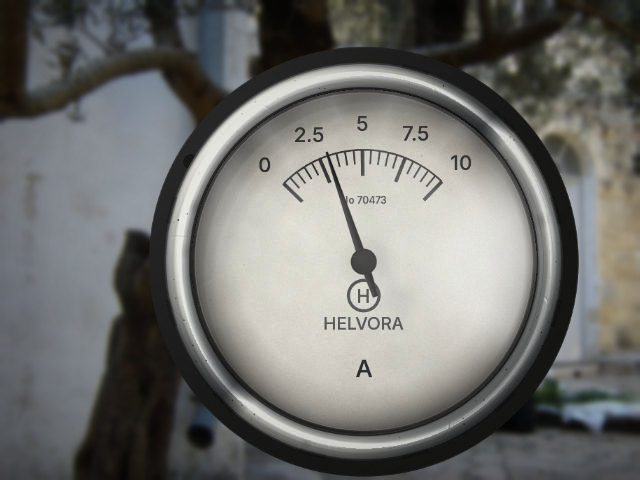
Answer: A 3
